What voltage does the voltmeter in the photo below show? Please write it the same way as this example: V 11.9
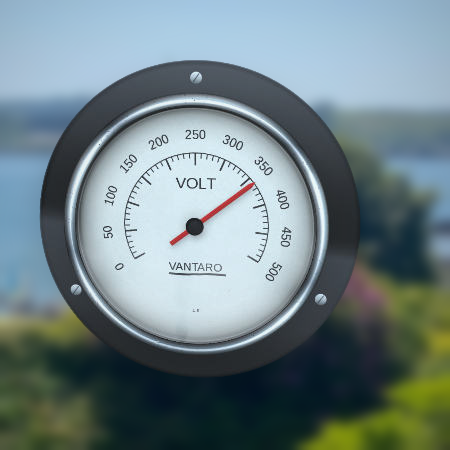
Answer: V 360
